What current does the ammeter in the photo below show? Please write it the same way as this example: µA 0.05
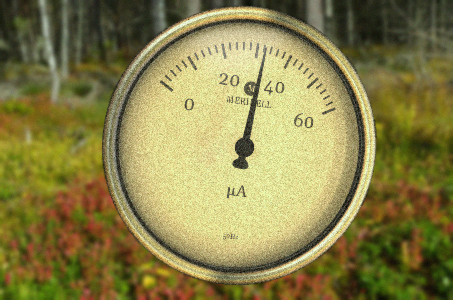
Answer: µA 32
